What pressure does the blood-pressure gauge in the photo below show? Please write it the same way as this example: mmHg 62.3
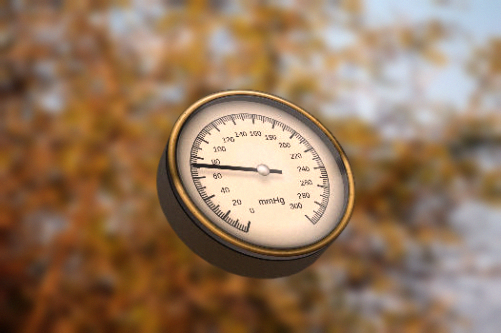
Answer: mmHg 70
